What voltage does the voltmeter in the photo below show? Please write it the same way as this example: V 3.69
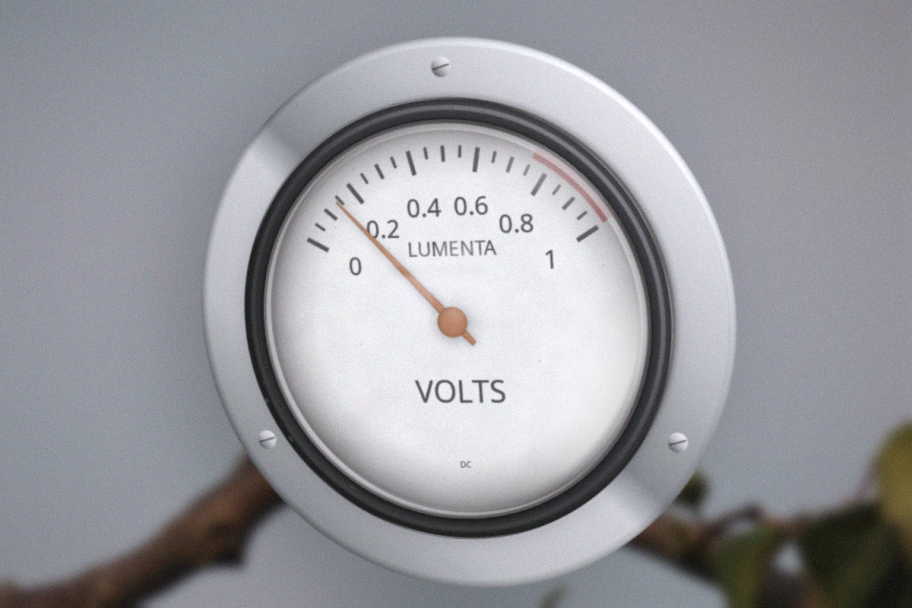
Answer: V 0.15
